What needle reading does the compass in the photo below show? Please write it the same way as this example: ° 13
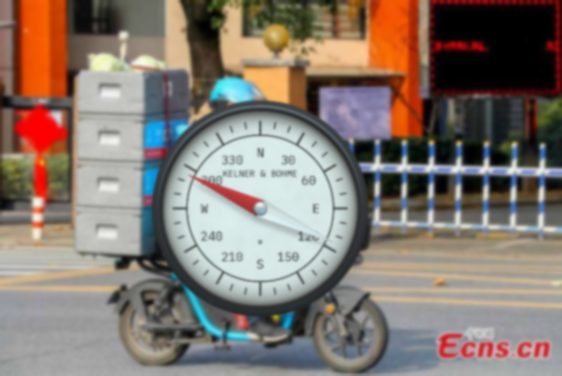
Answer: ° 295
